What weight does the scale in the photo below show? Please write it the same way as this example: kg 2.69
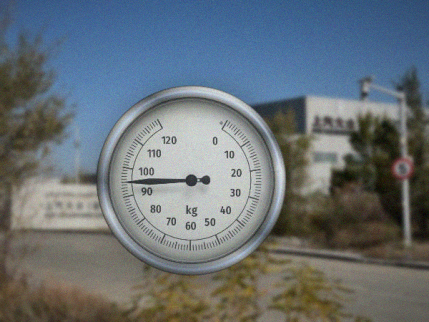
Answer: kg 95
